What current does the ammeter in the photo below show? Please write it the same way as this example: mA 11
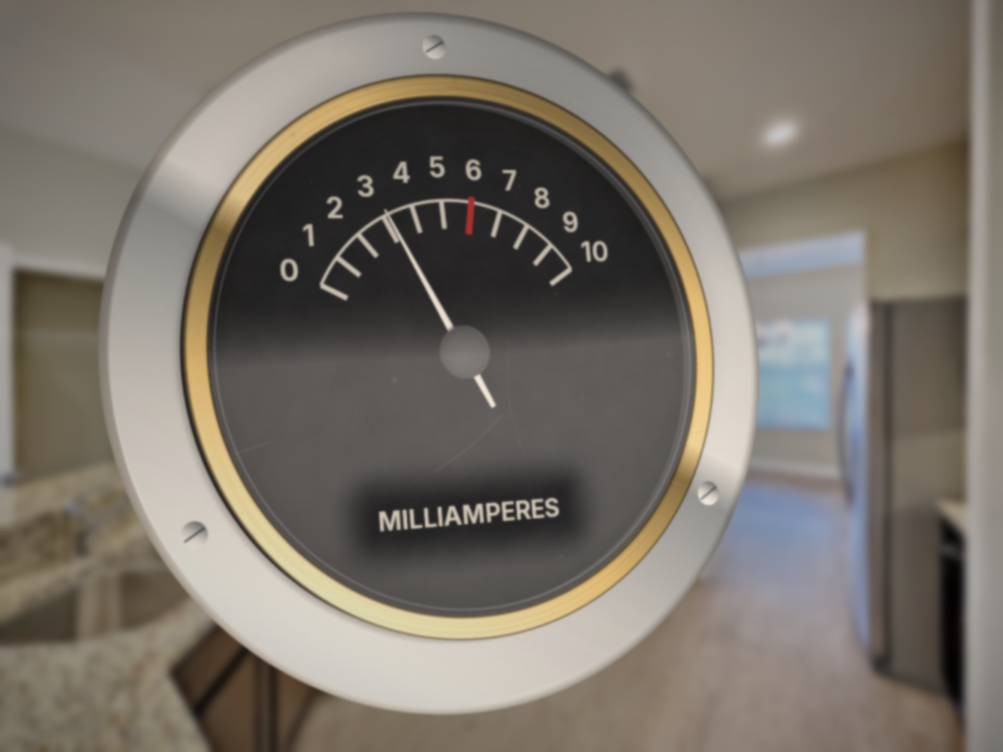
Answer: mA 3
